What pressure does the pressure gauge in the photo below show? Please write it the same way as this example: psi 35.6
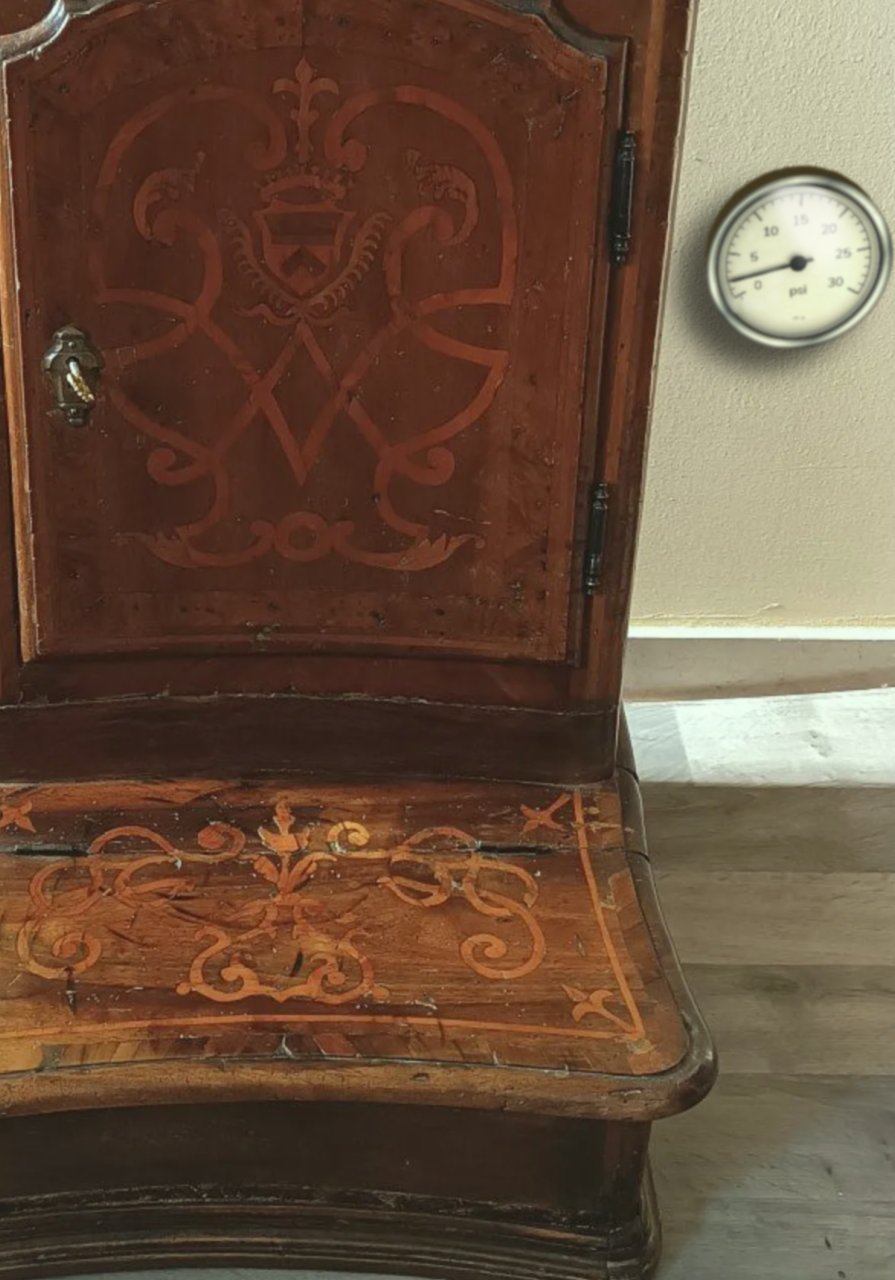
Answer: psi 2
